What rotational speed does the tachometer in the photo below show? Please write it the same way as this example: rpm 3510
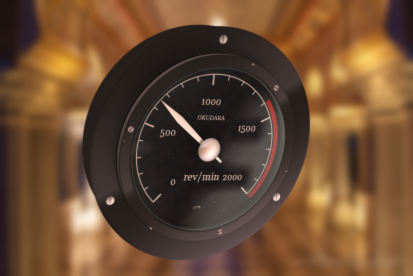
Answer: rpm 650
